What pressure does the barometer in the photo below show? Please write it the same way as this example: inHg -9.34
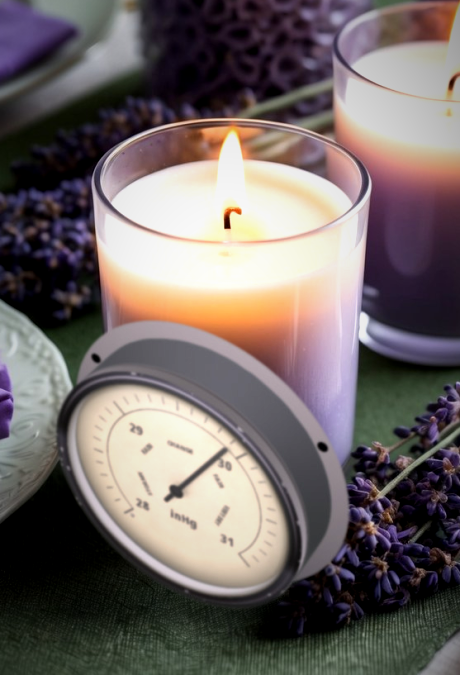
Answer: inHg 29.9
